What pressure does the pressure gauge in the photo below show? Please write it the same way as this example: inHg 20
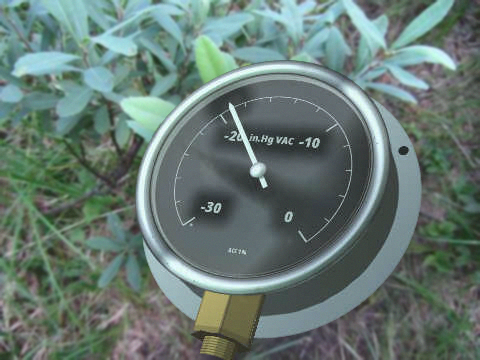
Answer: inHg -19
